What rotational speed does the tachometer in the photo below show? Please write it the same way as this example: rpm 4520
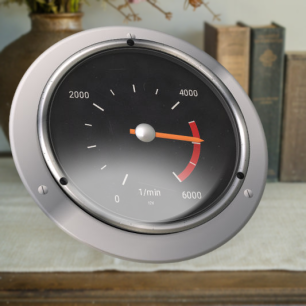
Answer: rpm 5000
